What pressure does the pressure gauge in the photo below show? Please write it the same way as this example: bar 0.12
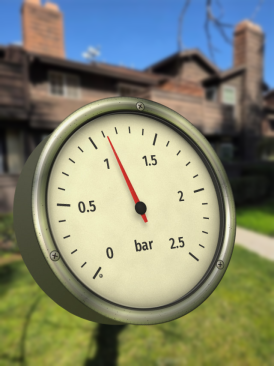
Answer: bar 1.1
